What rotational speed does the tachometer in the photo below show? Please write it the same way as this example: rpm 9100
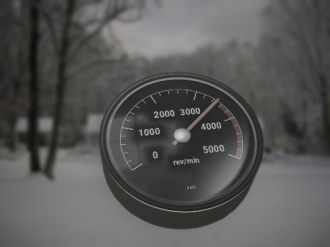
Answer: rpm 3500
